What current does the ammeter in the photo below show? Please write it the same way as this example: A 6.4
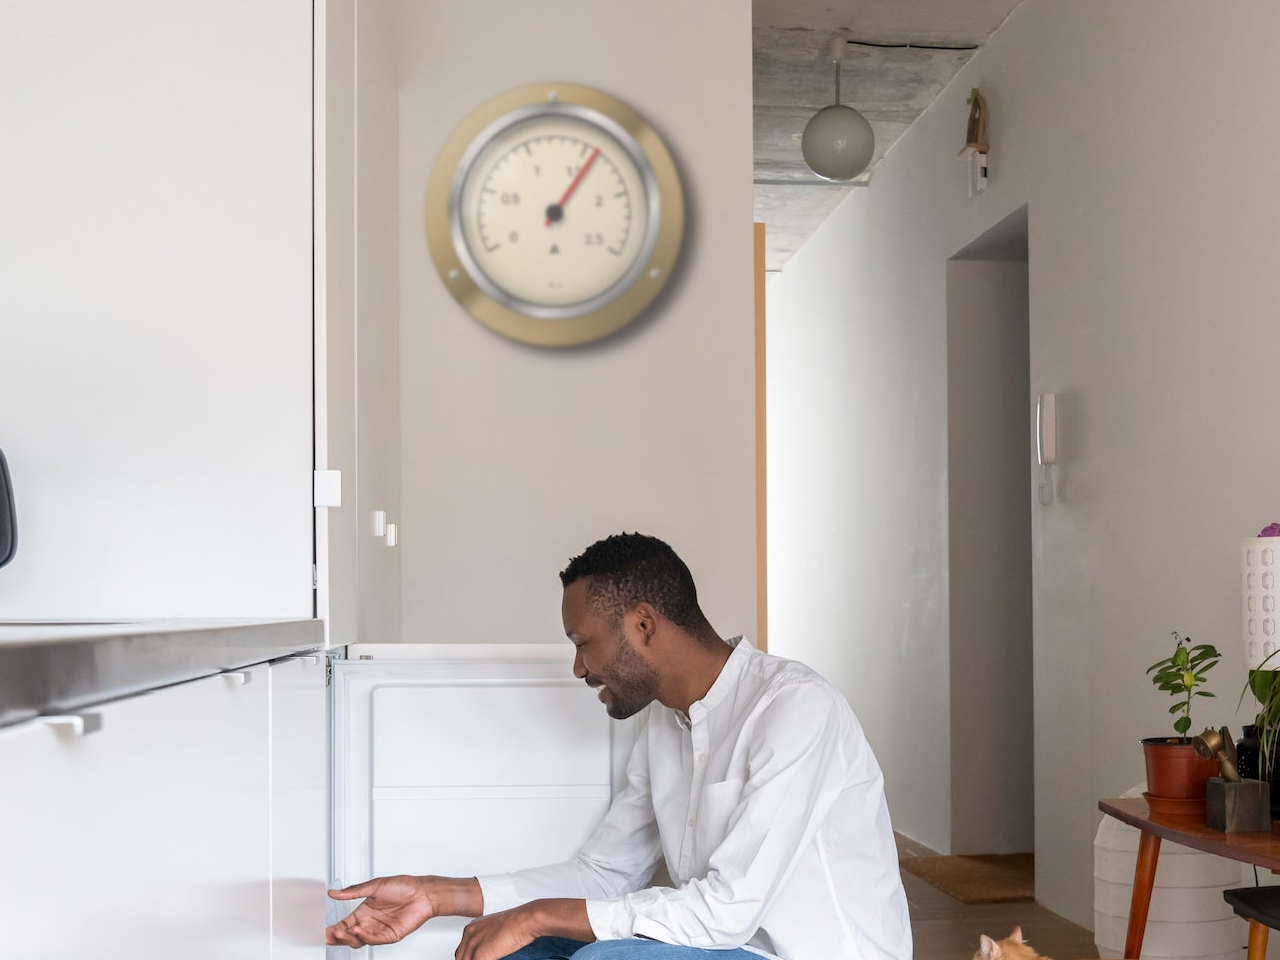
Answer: A 1.6
